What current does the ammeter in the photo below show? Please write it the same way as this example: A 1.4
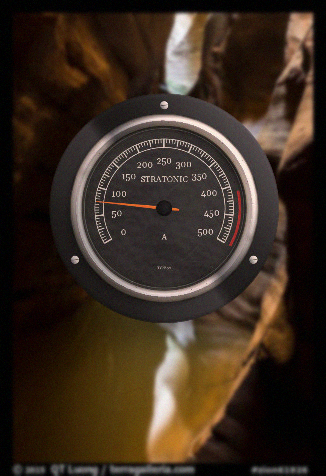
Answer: A 75
